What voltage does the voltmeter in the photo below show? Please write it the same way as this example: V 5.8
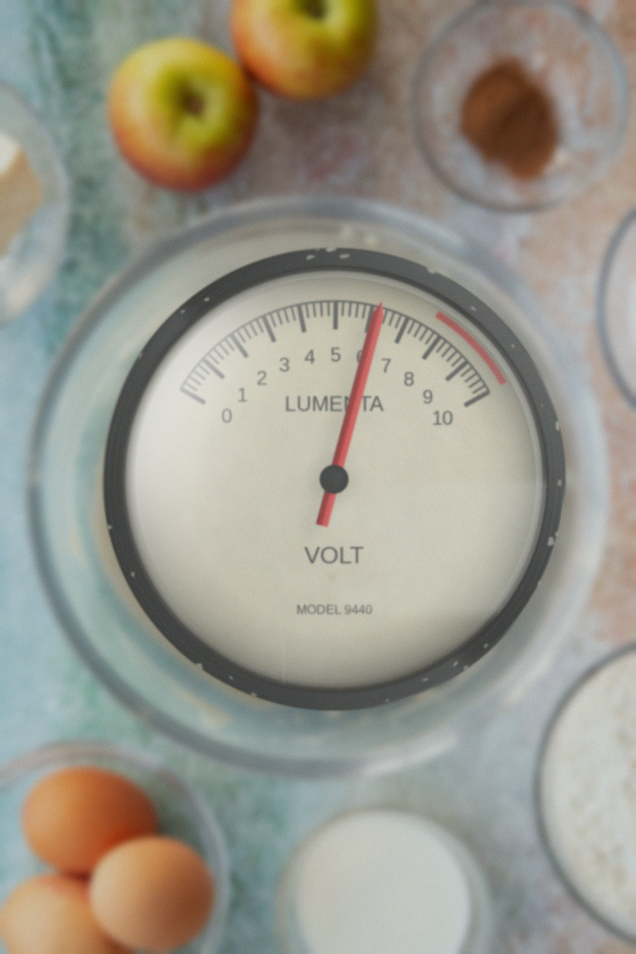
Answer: V 6.2
